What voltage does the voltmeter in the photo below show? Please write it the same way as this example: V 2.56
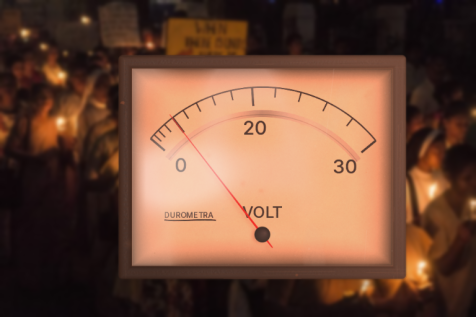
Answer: V 10
